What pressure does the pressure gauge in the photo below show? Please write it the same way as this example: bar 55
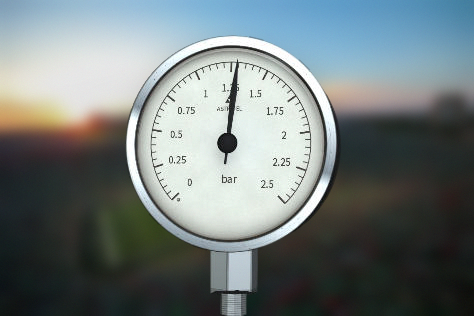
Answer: bar 1.3
